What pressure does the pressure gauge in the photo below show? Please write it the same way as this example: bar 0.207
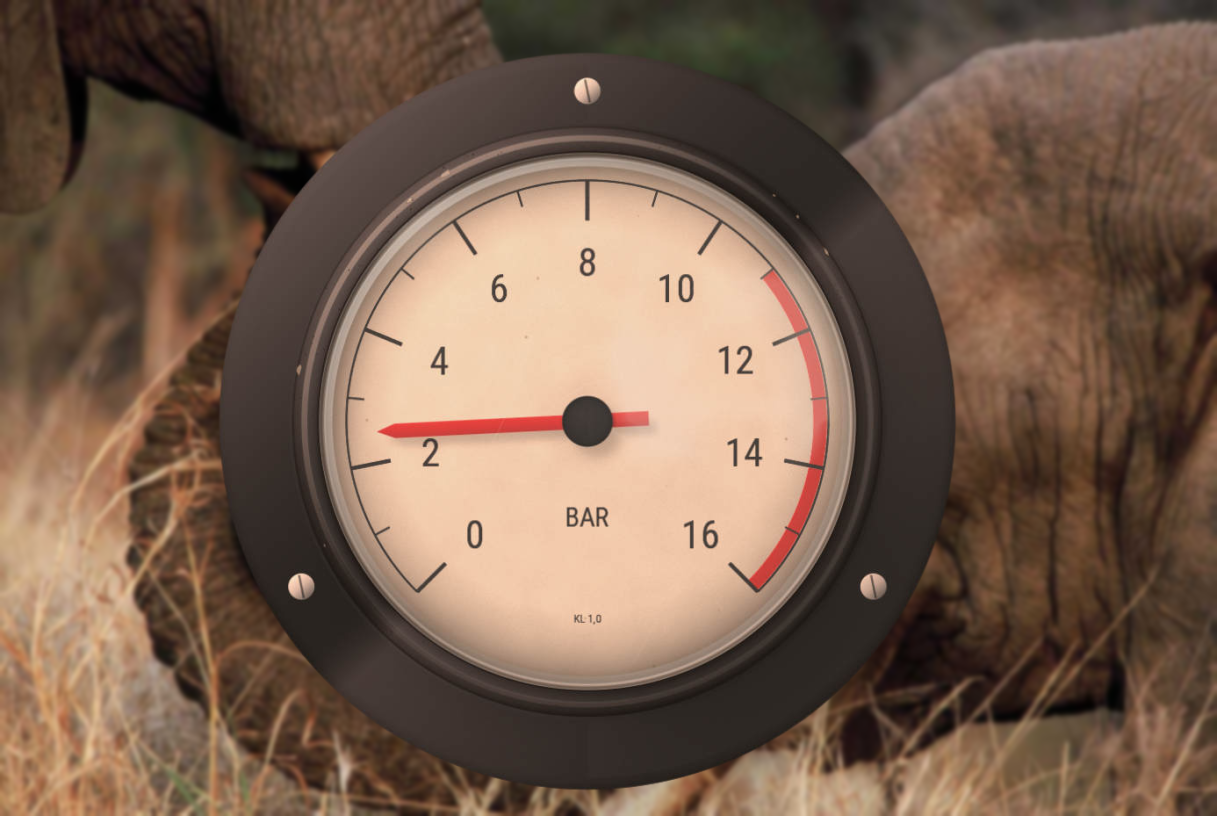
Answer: bar 2.5
